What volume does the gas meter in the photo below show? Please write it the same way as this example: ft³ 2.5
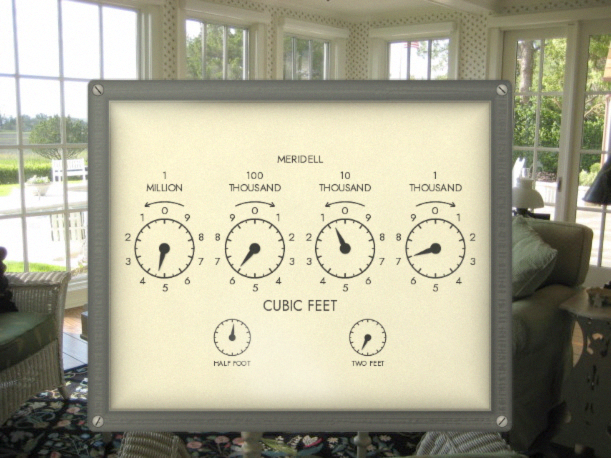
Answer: ft³ 460700
